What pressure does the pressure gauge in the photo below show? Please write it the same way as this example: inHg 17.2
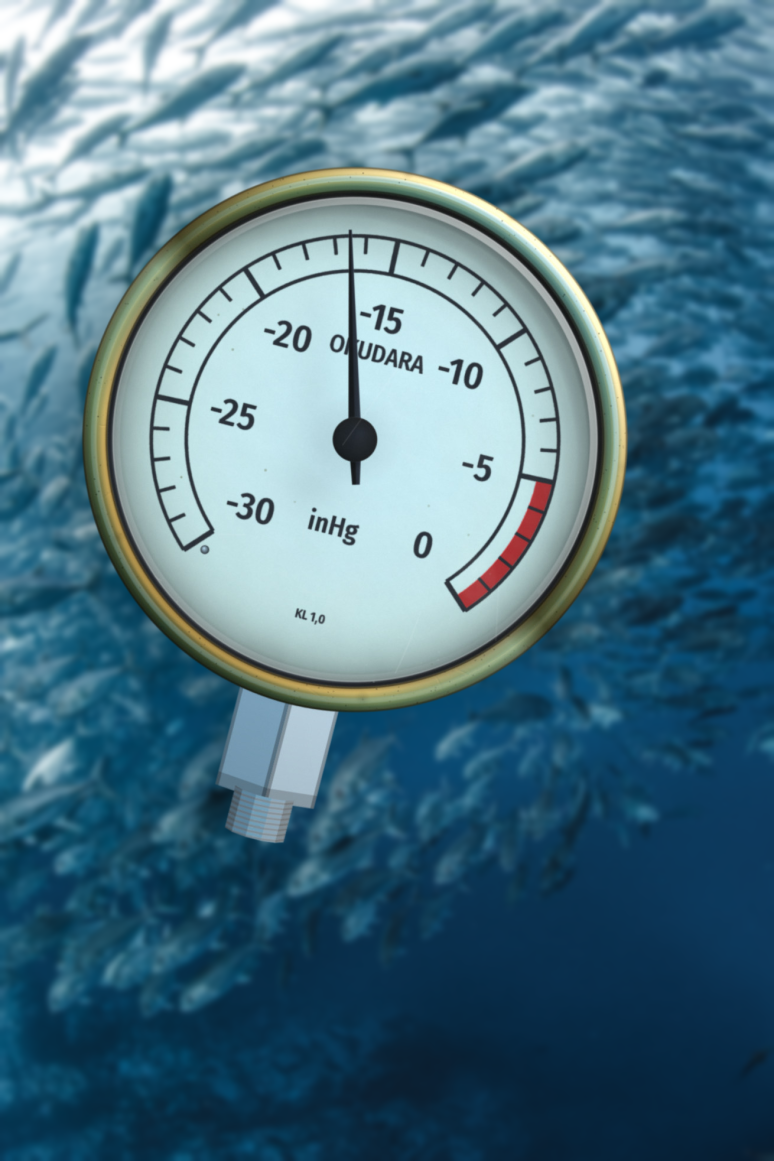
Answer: inHg -16.5
